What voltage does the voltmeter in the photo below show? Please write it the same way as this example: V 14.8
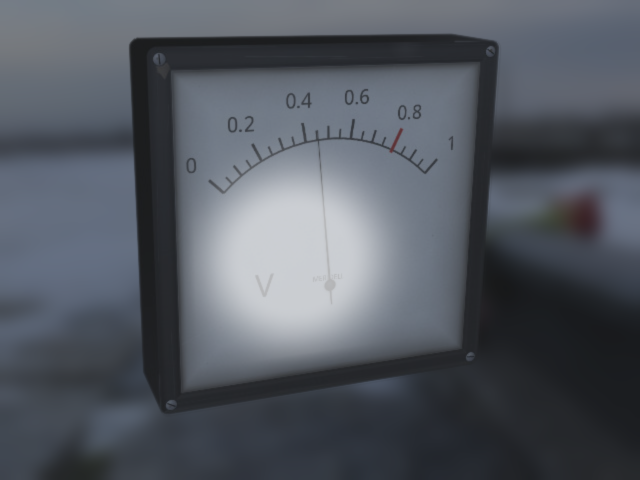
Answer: V 0.45
